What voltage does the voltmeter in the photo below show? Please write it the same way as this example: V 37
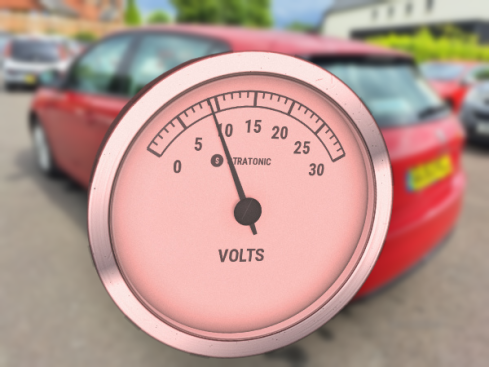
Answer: V 9
